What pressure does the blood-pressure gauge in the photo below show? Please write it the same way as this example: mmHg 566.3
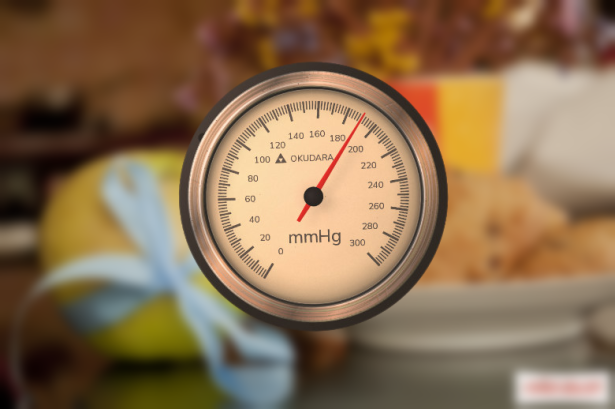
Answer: mmHg 190
